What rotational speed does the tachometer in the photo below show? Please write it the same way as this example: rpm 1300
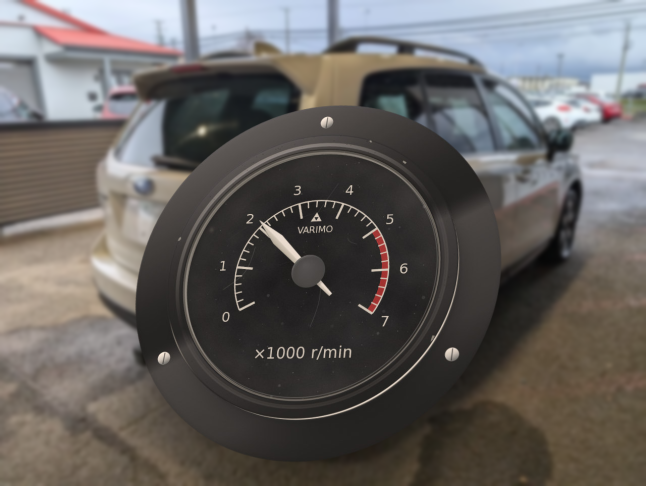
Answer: rpm 2100
